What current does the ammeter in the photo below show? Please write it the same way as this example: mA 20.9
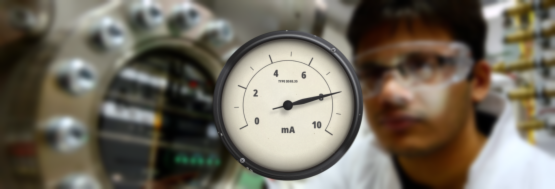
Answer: mA 8
